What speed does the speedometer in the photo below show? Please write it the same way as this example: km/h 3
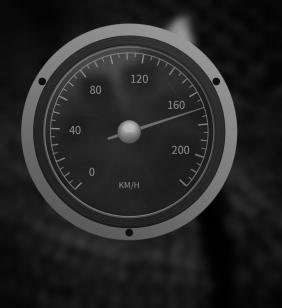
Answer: km/h 170
